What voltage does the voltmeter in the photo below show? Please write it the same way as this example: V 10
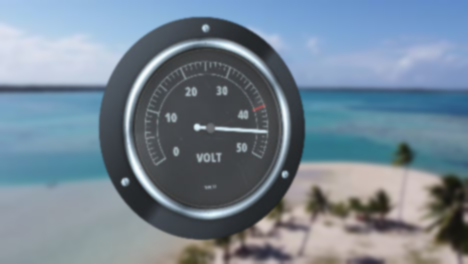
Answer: V 45
